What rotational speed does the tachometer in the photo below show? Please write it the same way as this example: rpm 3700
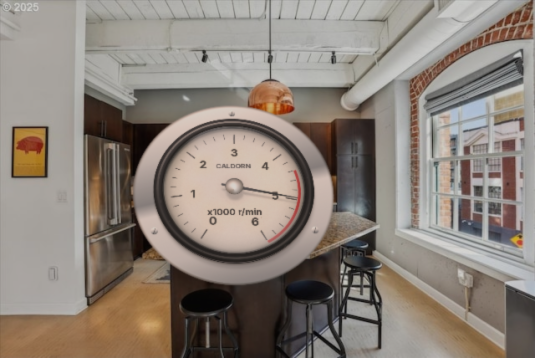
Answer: rpm 5000
